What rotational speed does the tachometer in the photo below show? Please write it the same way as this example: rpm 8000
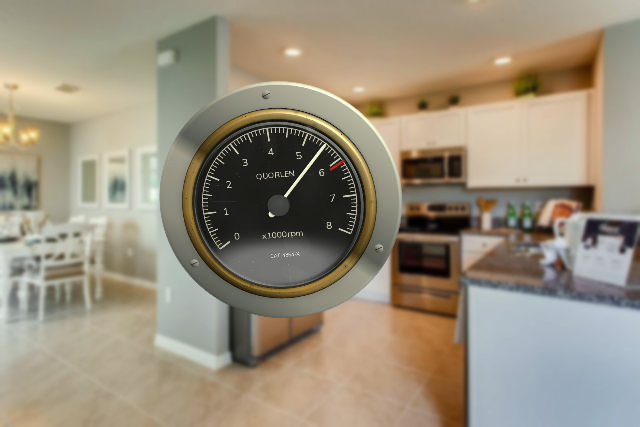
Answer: rpm 5500
